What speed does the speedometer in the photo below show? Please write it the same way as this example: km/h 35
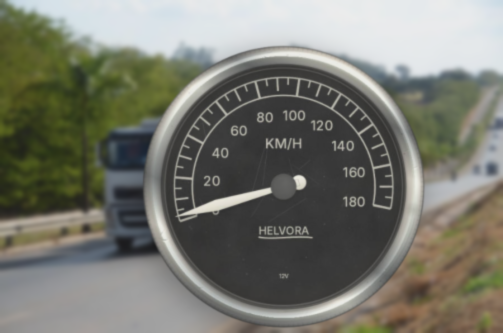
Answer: km/h 2.5
